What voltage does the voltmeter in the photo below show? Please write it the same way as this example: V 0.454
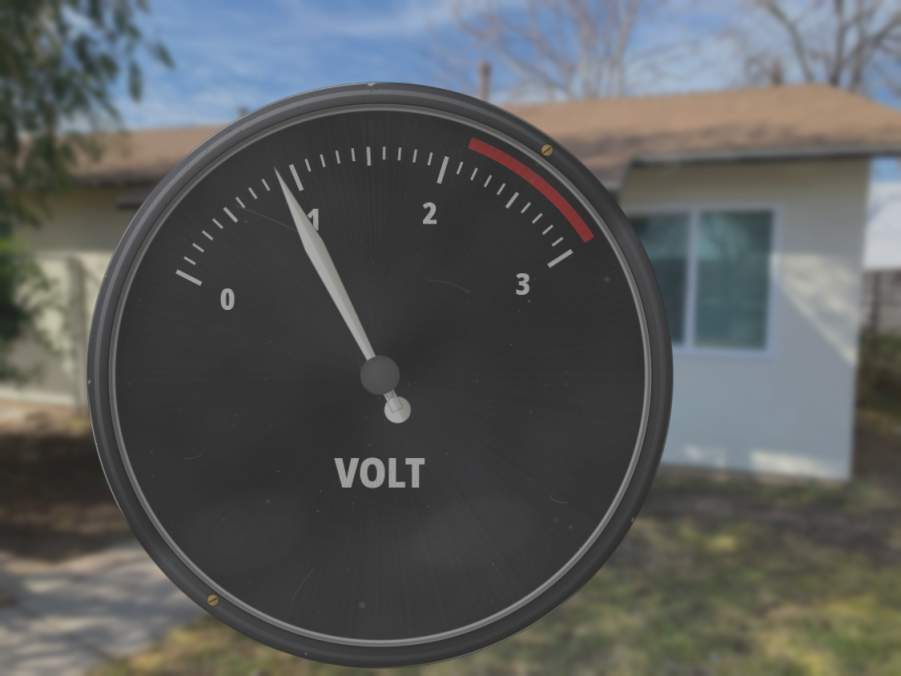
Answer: V 0.9
